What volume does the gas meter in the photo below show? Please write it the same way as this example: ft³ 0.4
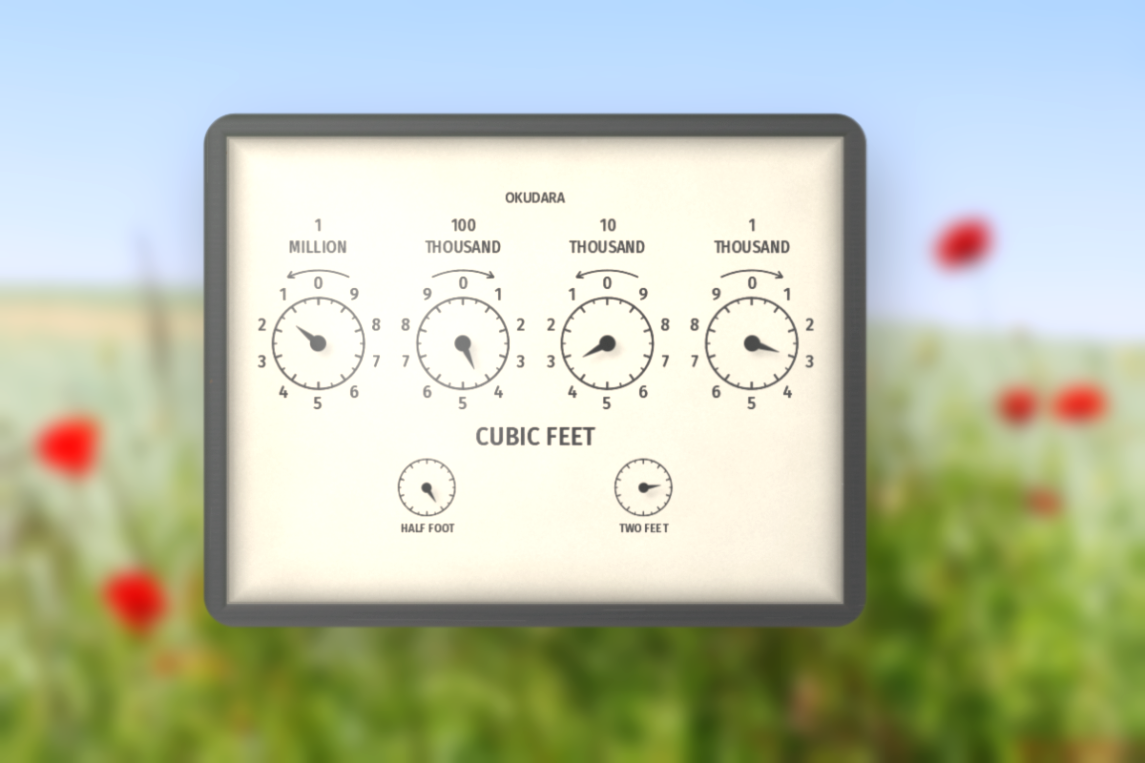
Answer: ft³ 143300
